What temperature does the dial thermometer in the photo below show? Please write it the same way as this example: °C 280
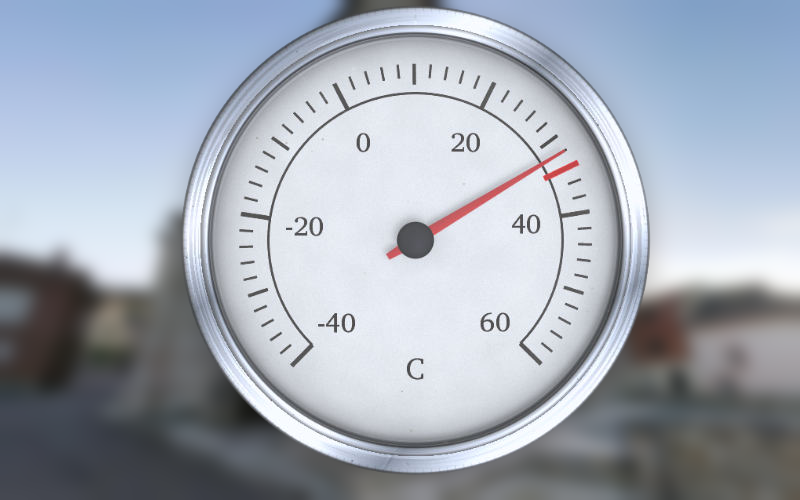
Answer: °C 32
